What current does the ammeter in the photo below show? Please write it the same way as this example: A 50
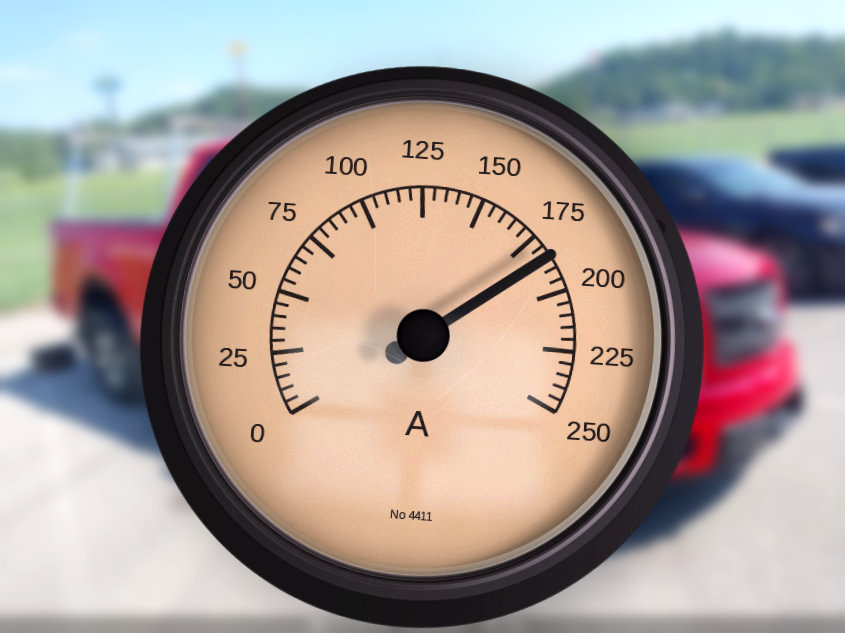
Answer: A 185
